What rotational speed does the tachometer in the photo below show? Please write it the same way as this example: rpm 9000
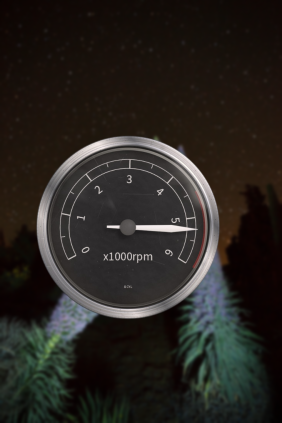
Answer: rpm 5250
